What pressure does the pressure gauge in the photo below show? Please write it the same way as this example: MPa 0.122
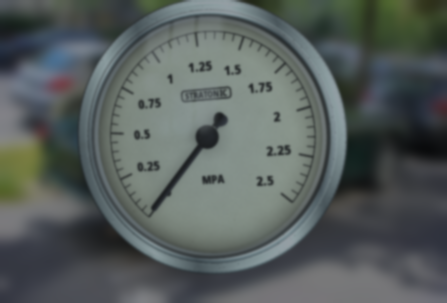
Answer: MPa 0
